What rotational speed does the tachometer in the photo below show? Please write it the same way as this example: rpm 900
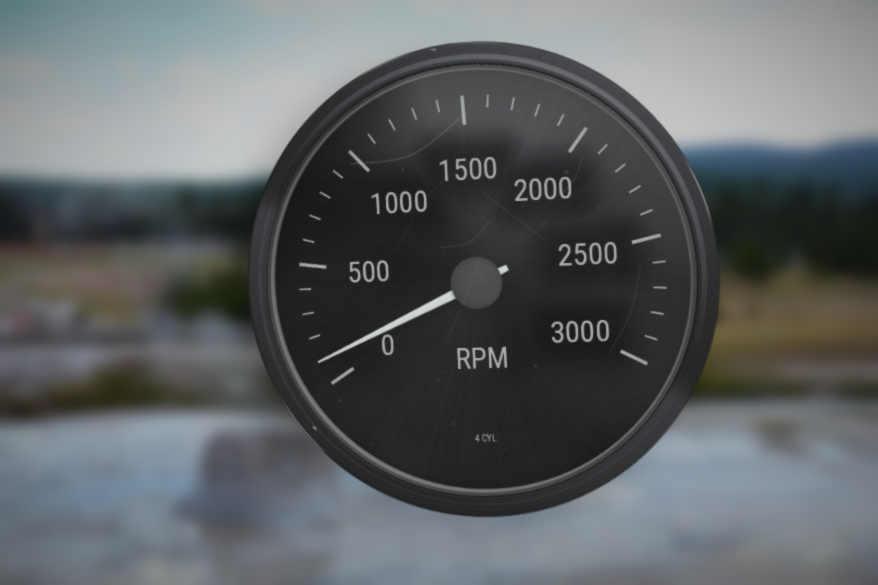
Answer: rpm 100
